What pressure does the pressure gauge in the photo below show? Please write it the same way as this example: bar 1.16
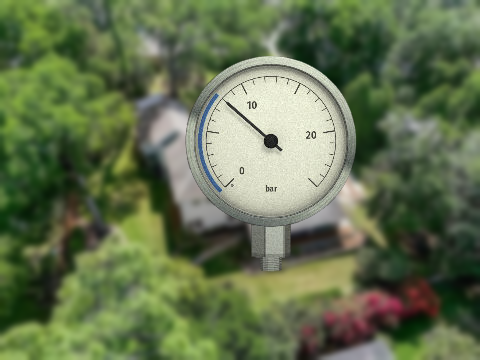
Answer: bar 8
